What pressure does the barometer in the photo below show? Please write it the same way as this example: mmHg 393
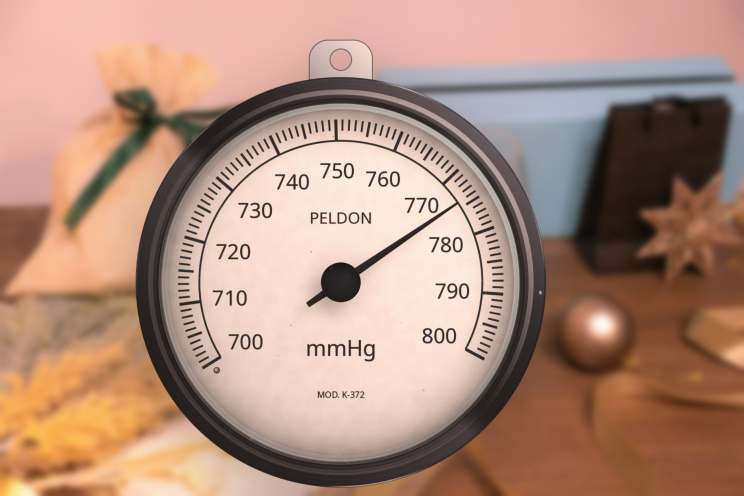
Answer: mmHg 774
